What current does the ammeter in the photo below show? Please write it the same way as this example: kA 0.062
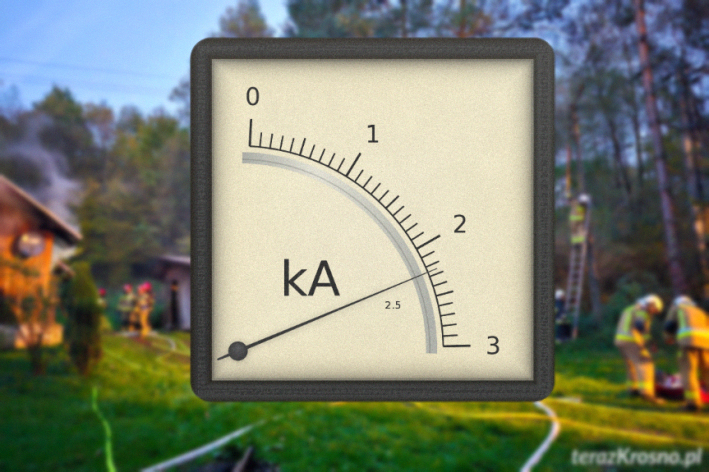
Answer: kA 2.25
